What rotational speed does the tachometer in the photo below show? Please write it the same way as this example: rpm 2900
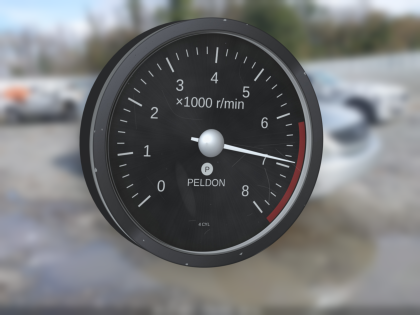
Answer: rpm 6900
